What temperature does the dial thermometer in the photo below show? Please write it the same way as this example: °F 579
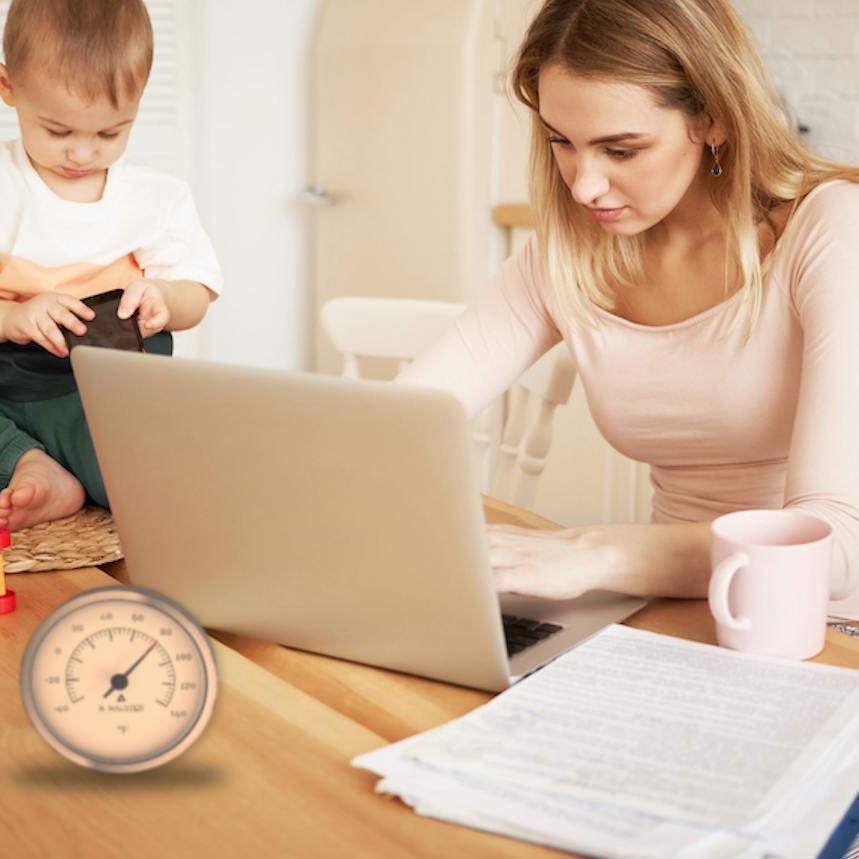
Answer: °F 80
